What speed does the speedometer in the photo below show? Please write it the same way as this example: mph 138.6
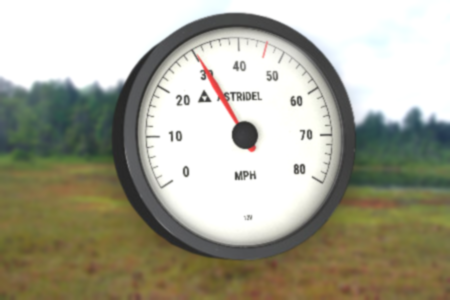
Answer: mph 30
